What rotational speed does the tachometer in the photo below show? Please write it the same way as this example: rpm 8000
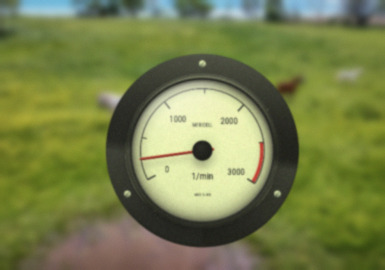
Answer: rpm 250
